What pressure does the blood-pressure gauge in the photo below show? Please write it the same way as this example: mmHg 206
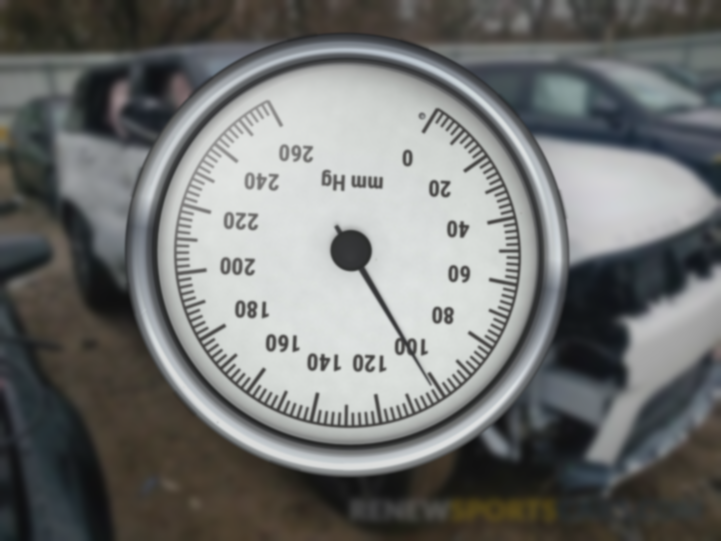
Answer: mmHg 102
